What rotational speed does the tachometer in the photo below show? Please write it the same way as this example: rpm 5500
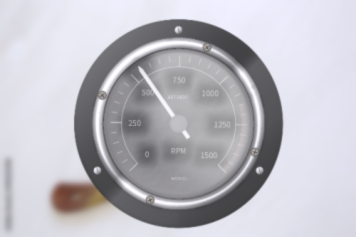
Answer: rpm 550
